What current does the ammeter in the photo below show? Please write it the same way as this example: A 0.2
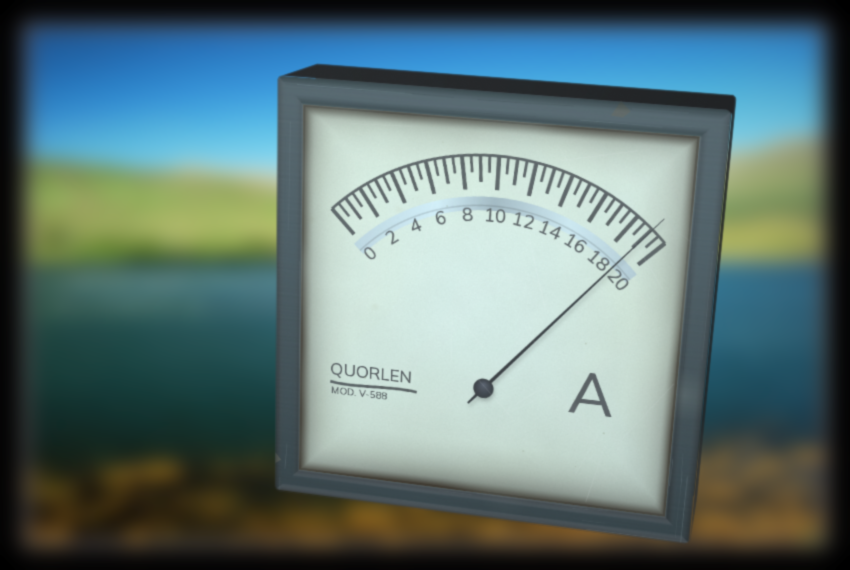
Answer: A 19
